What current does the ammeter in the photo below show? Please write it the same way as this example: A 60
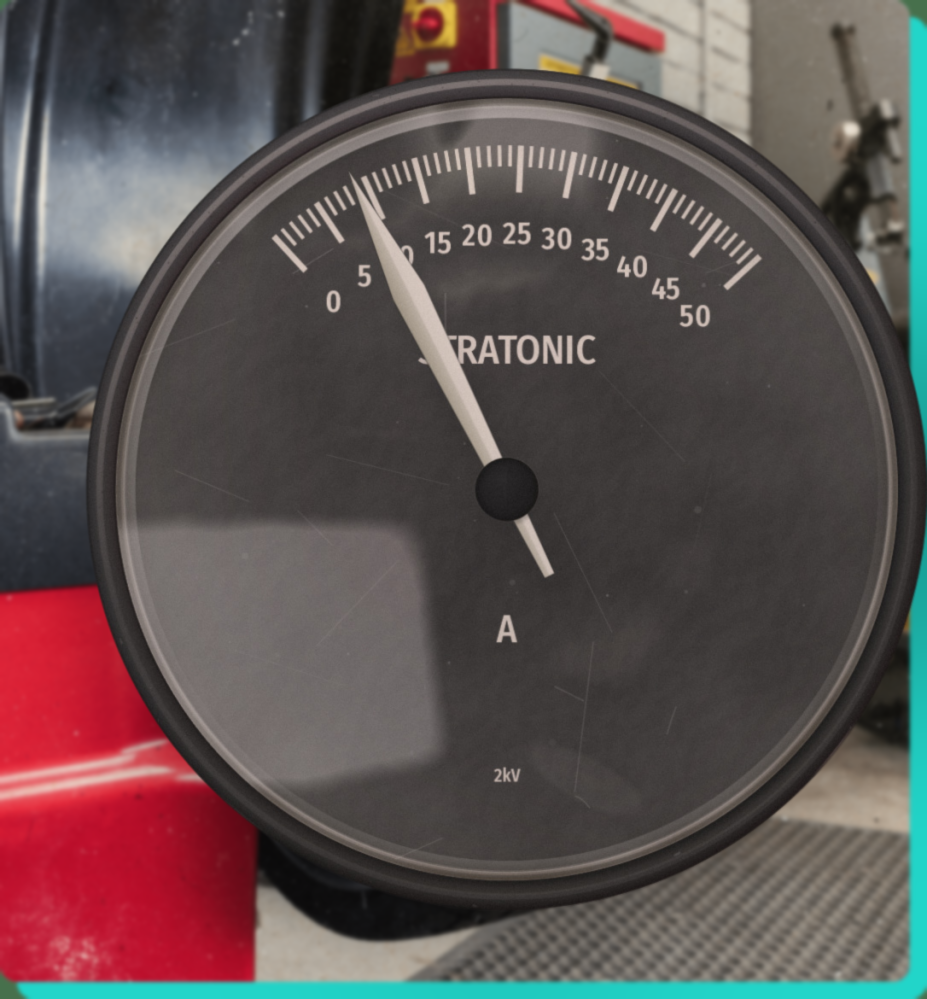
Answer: A 9
